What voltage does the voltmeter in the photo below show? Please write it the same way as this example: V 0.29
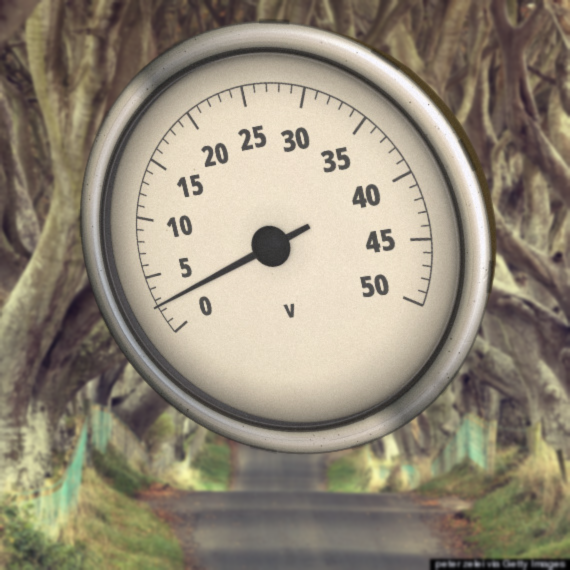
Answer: V 2.5
